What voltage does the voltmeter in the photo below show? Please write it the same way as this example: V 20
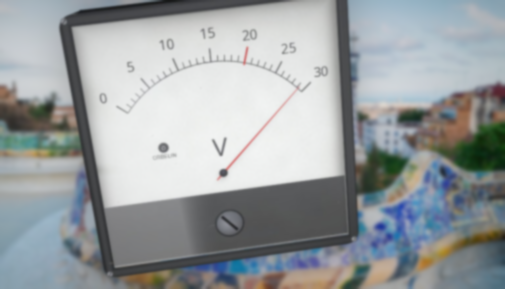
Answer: V 29
